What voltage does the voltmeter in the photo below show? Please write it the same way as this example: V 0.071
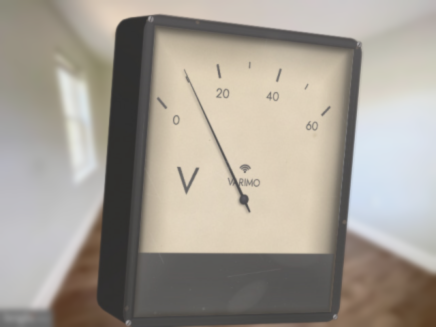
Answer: V 10
